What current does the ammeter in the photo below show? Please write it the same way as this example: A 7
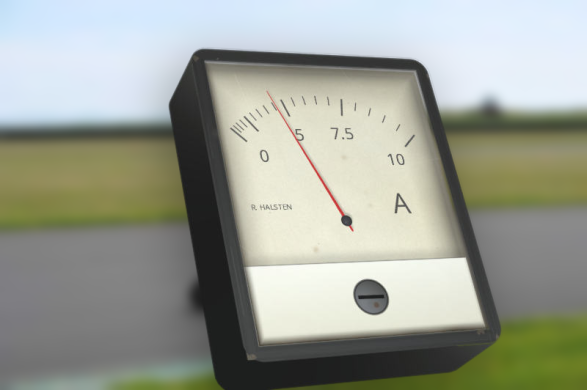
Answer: A 4.5
